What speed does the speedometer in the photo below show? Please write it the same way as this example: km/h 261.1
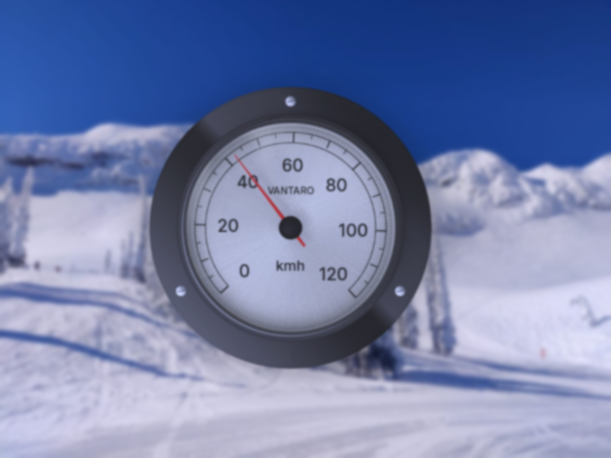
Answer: km/h 42.5
